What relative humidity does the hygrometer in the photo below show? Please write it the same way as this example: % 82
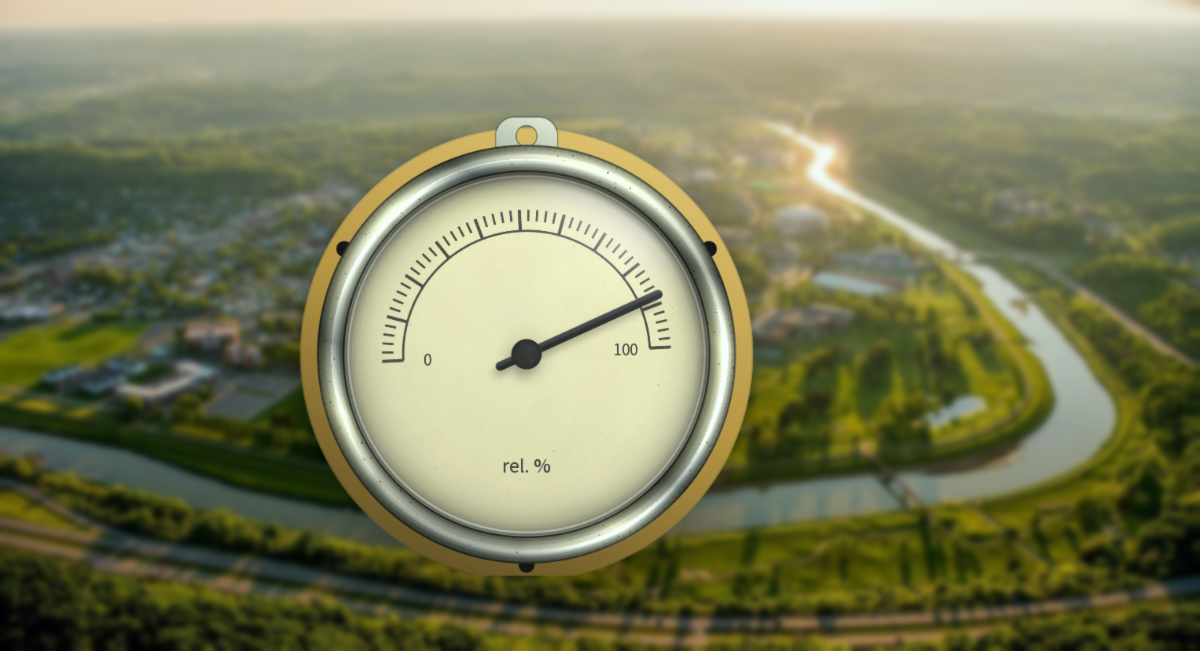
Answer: % 88
